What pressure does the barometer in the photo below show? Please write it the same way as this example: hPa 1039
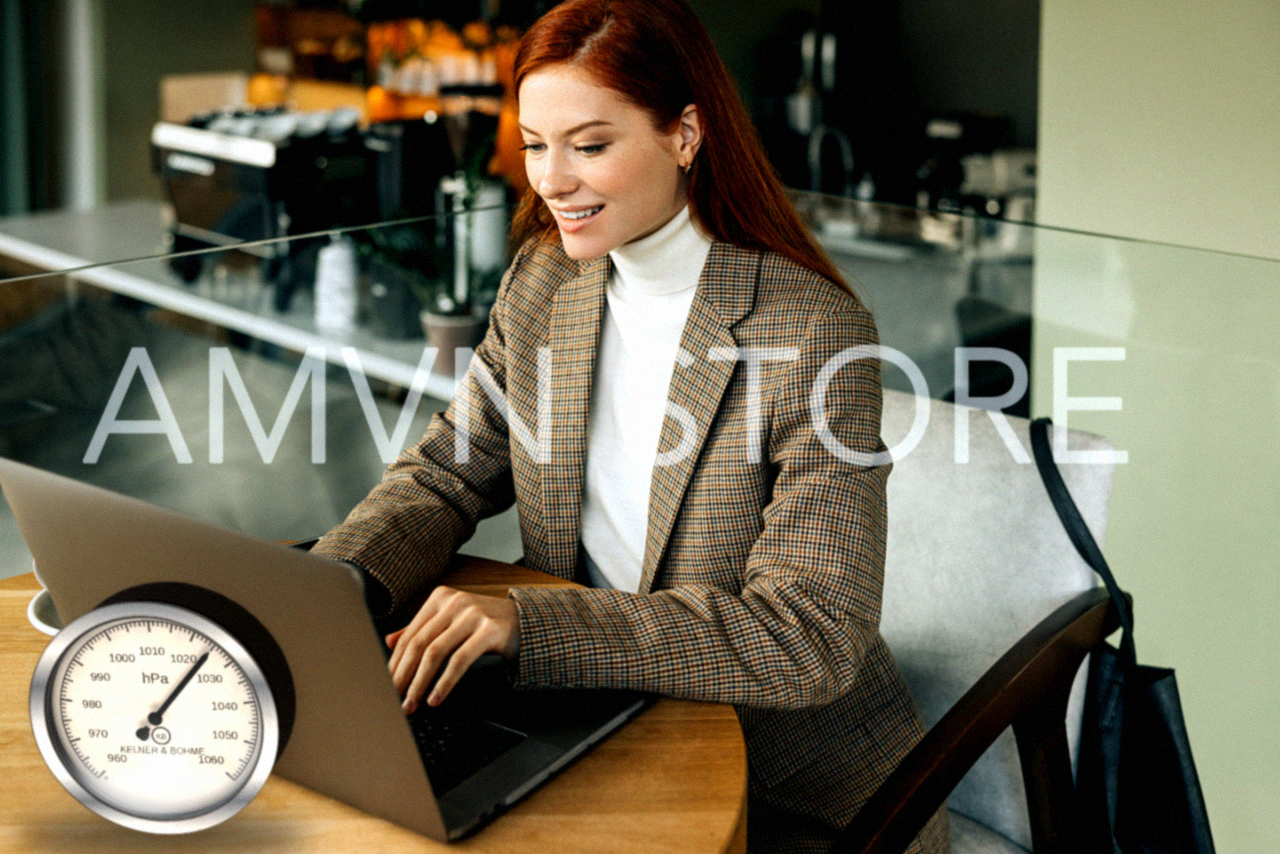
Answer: hPa 1025
